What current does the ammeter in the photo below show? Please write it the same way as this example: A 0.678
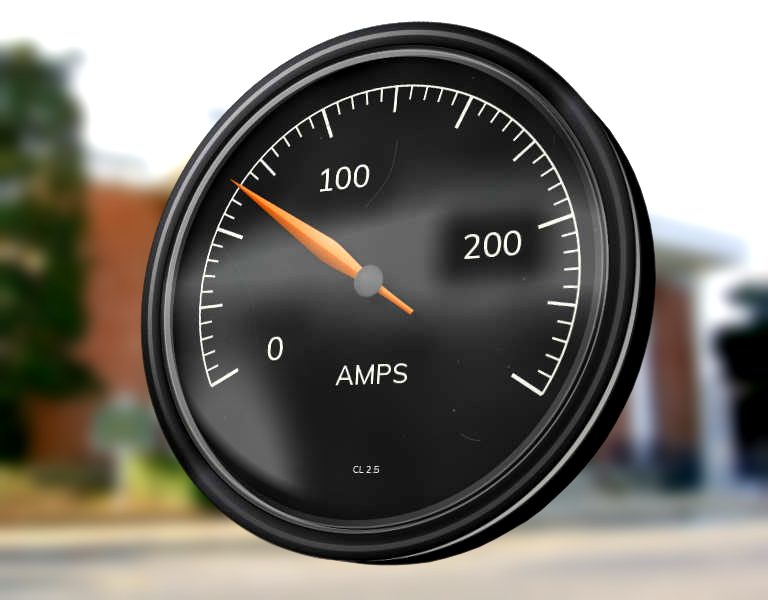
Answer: A 65
